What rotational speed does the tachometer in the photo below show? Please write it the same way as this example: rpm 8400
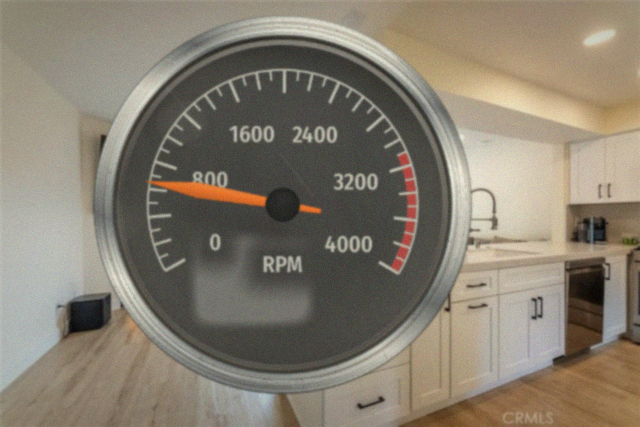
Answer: rpm 650
